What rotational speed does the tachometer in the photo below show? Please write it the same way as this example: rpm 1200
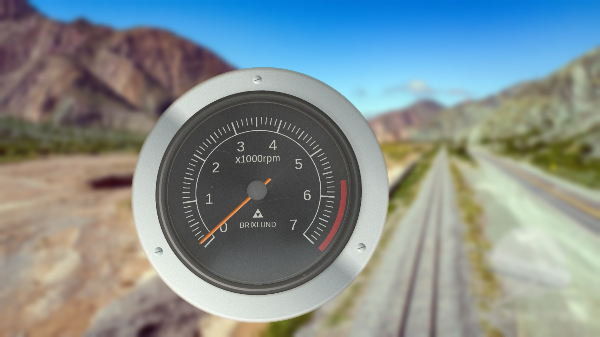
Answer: rpm 100
